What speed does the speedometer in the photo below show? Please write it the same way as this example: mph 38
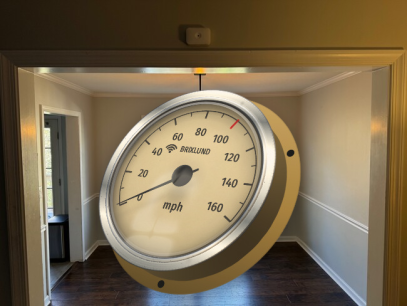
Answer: mph 0
